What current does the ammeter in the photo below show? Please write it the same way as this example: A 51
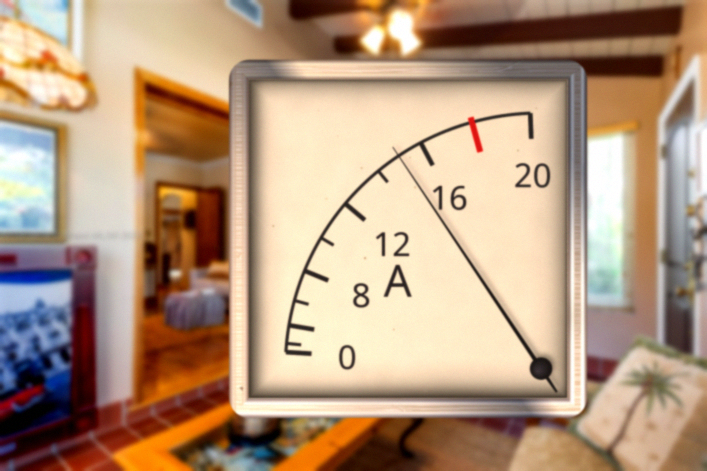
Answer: A 15
